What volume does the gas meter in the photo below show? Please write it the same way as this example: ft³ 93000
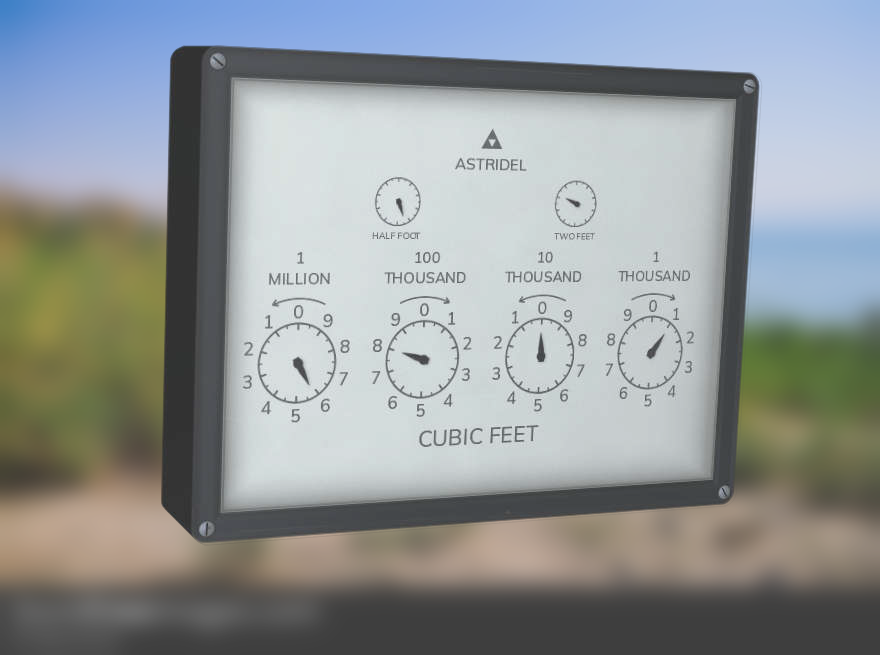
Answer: ft³ 580100
